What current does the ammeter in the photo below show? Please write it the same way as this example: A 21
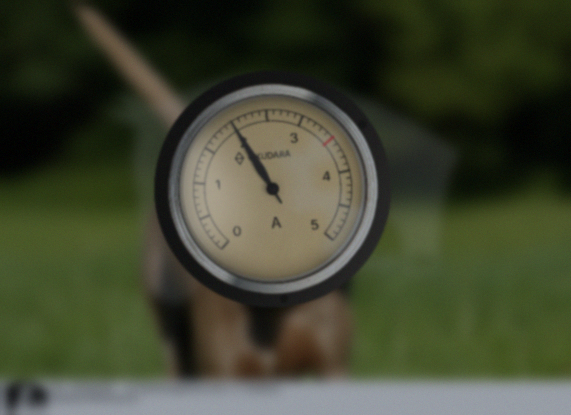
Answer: A 2
